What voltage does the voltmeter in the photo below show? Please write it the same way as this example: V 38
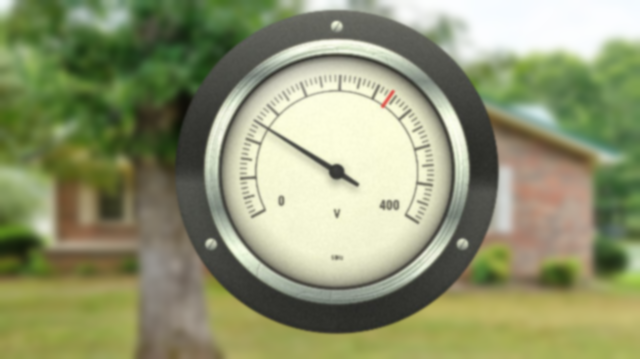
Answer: V 100
